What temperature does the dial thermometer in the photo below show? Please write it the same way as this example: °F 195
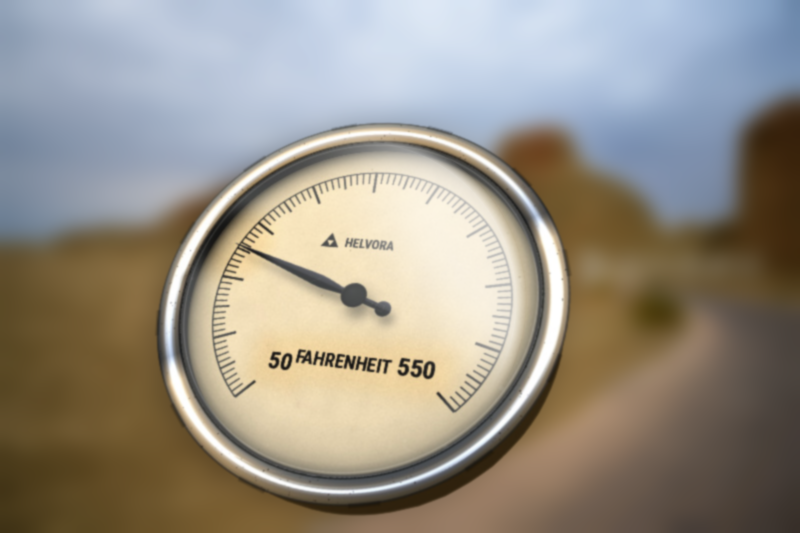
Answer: °F 175
